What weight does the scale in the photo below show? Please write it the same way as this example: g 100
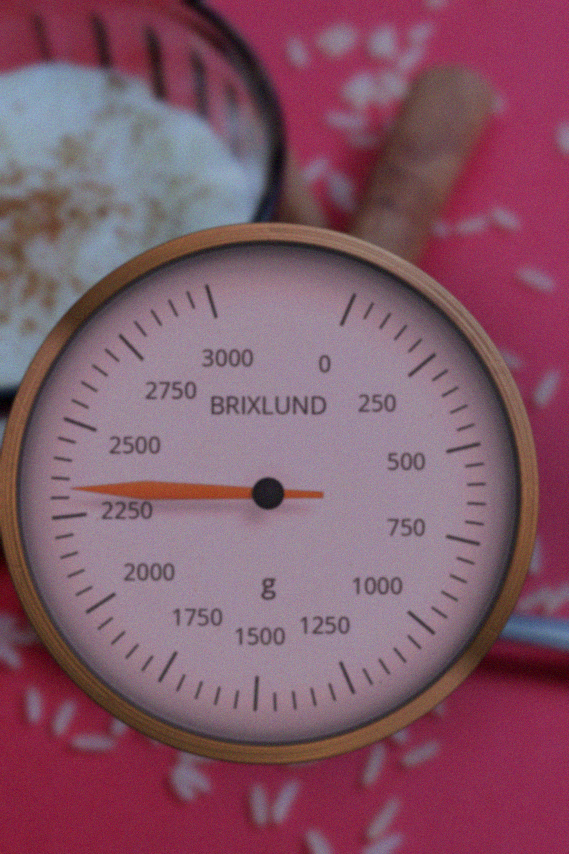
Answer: g 2325
